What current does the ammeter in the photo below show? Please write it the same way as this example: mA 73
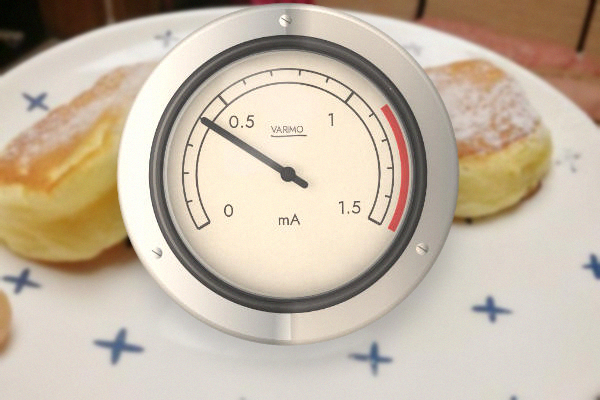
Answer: mA 0.4
